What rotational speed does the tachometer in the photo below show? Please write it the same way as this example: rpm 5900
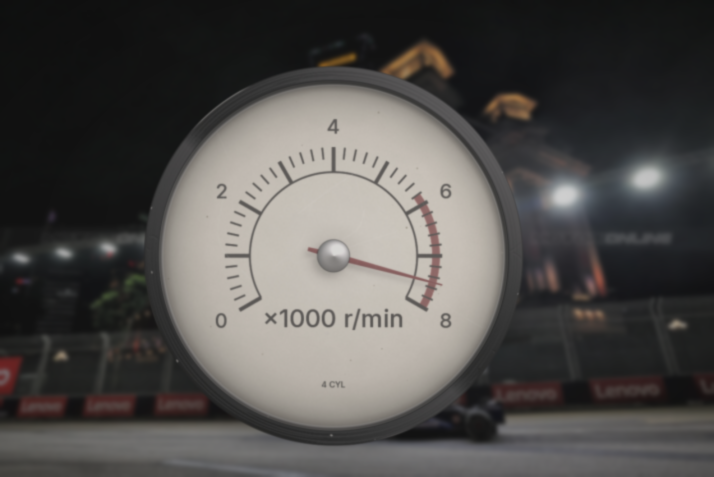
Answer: rpm 7500
